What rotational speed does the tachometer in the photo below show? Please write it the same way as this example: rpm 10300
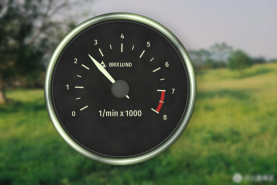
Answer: rpm 2500
